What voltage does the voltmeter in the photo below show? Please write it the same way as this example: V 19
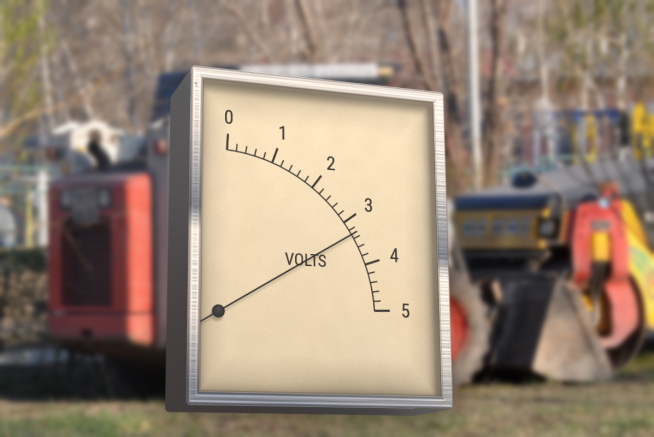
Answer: V 3.3
